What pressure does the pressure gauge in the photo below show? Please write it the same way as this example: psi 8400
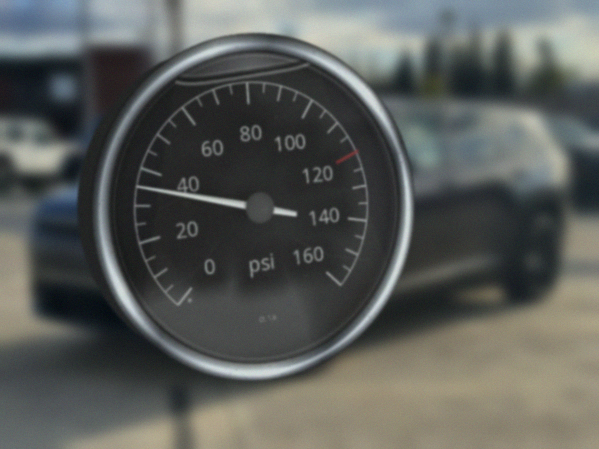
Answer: psi 35
